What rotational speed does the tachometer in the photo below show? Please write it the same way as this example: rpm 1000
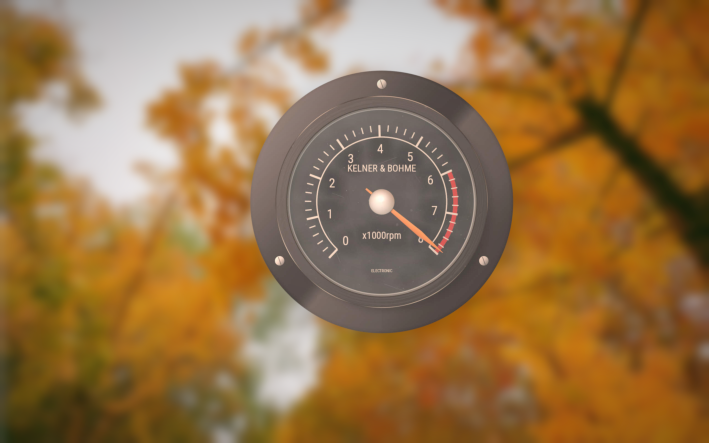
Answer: rpm 7900
